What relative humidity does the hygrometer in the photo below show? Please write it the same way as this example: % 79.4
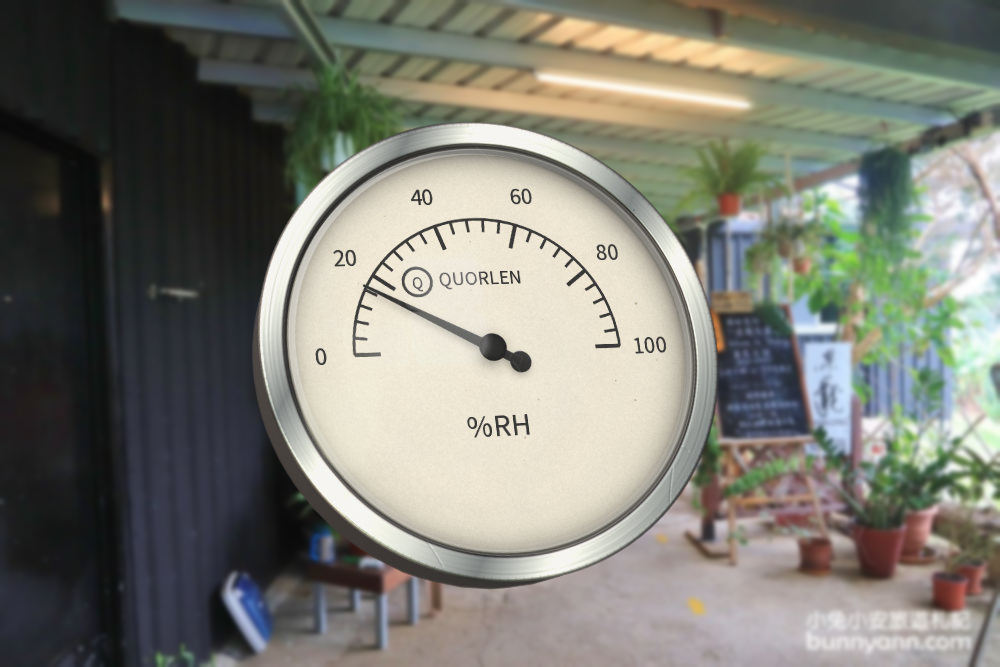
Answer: % 16
